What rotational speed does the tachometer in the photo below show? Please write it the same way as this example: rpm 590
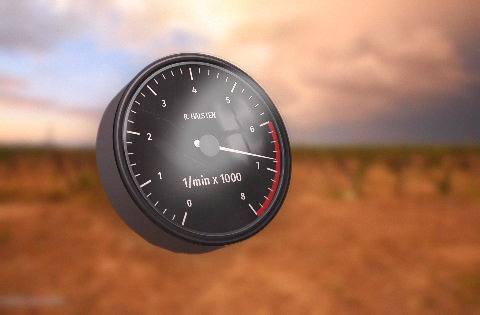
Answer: rpm 6800
